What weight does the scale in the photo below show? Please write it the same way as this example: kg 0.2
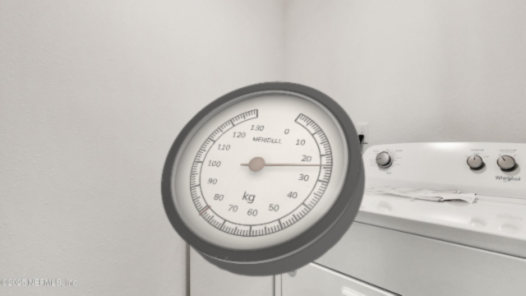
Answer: kg 25
